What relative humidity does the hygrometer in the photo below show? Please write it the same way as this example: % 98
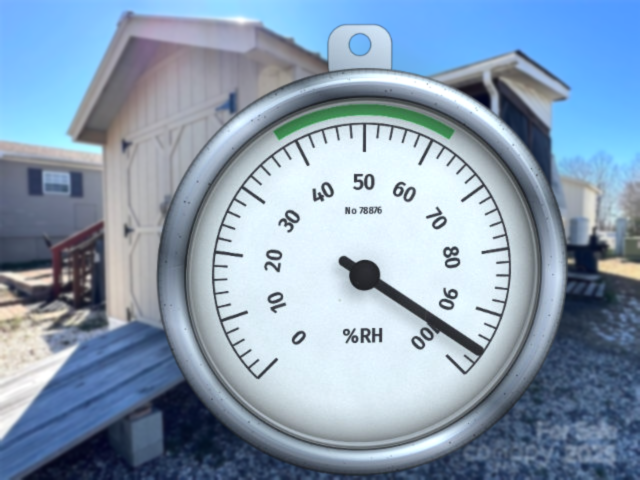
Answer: % 96
